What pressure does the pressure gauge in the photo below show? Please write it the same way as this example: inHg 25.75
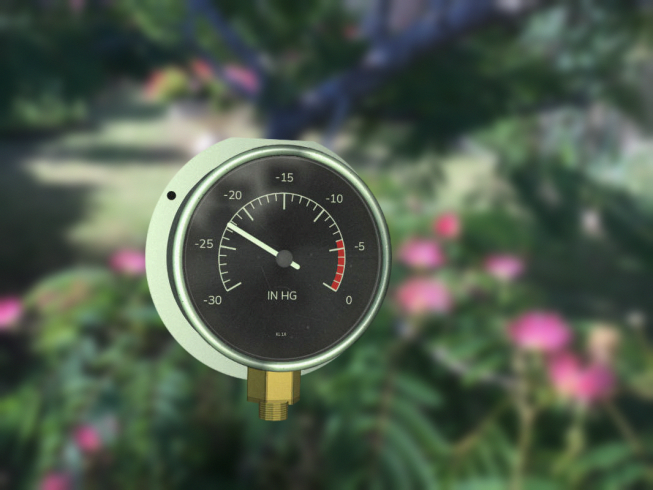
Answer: inHg -22.5
